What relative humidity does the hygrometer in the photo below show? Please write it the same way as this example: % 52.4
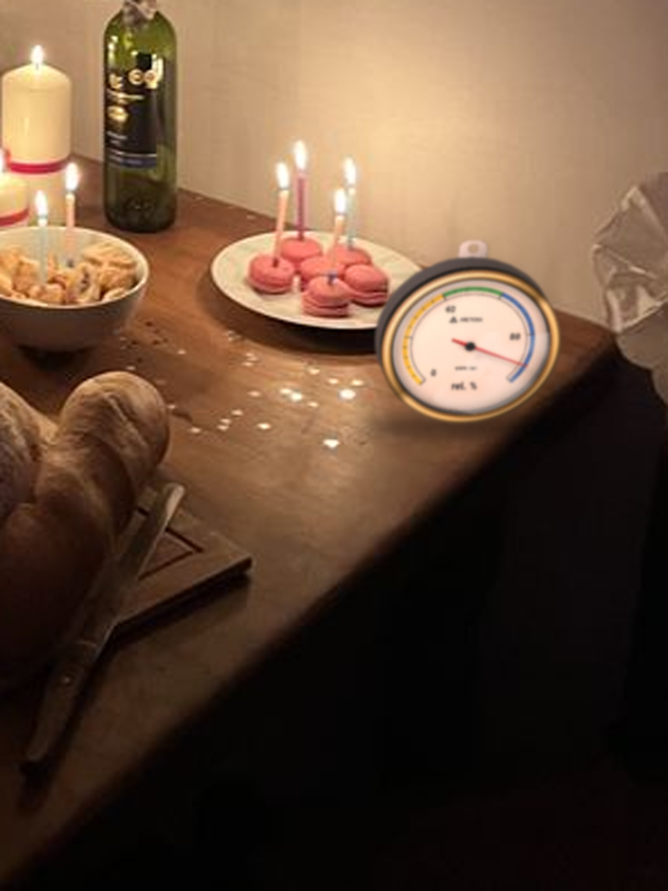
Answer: % 92
